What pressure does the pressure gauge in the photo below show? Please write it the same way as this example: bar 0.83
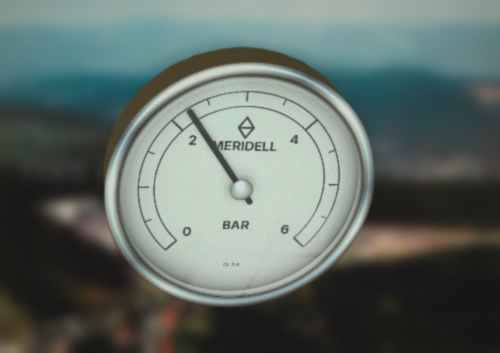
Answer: bar 2.25
